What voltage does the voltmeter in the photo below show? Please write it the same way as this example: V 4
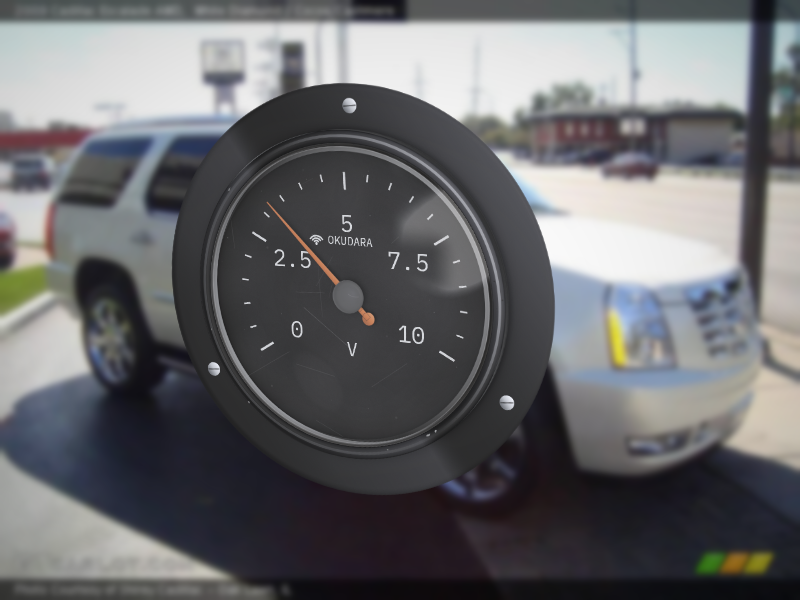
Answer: V 3.25
